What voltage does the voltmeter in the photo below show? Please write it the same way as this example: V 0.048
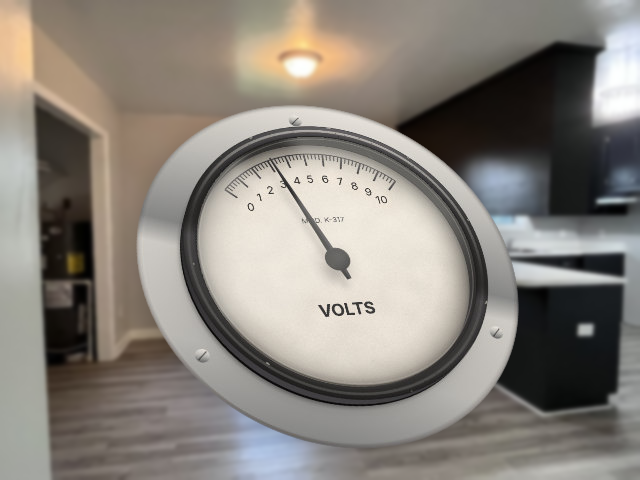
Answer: V 3
